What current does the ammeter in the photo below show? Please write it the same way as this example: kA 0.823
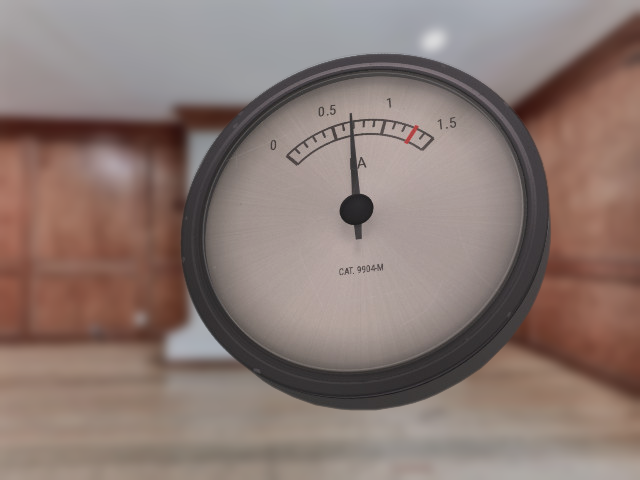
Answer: kA 0.7
